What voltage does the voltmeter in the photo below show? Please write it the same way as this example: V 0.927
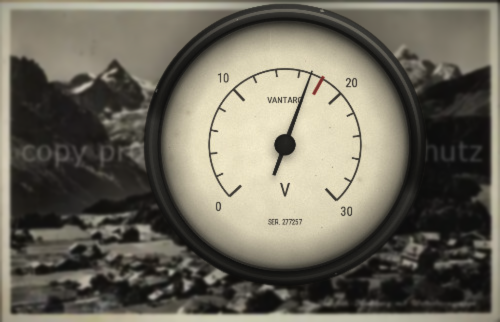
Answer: V 17
